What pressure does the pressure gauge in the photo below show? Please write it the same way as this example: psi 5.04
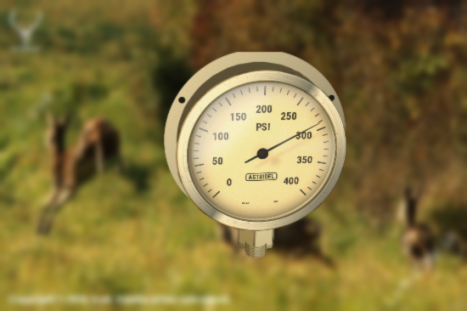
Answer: psi 290
